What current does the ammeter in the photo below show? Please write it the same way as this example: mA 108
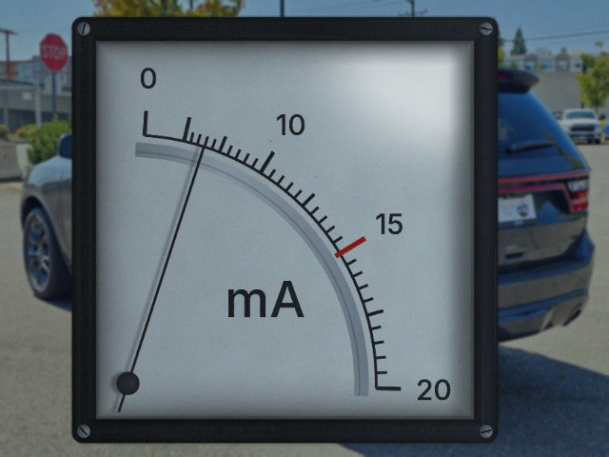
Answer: mA 6.5
